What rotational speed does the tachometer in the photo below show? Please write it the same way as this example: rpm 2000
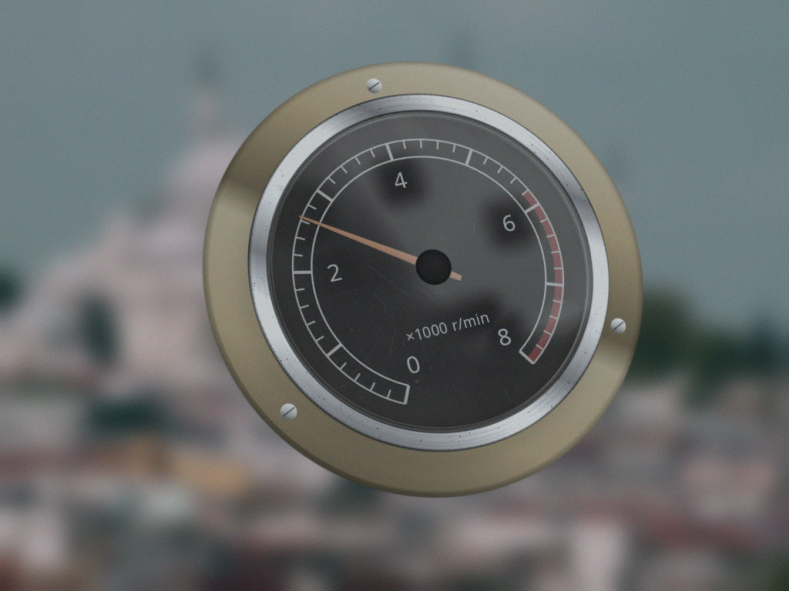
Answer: rpm 2600
